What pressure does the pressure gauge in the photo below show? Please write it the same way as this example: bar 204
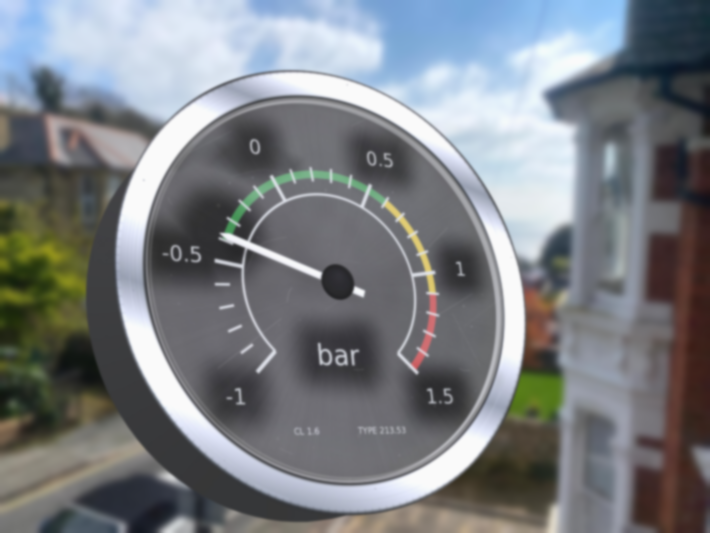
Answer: bar -0.4
